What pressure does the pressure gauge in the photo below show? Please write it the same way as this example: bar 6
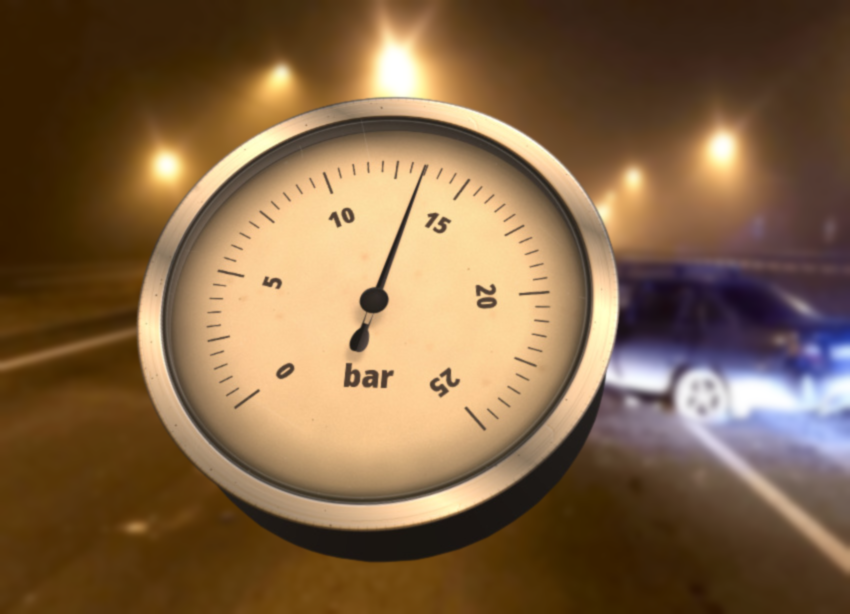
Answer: bar 13.5
